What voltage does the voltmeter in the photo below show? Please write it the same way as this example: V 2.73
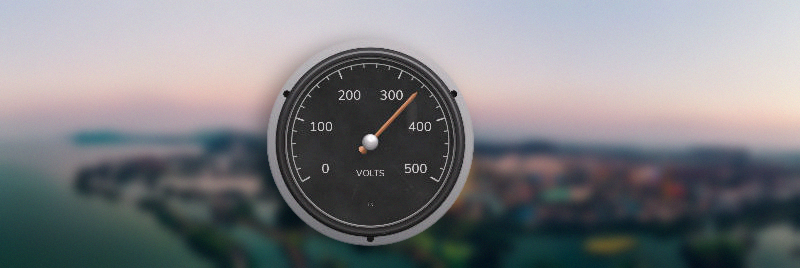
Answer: V 340
